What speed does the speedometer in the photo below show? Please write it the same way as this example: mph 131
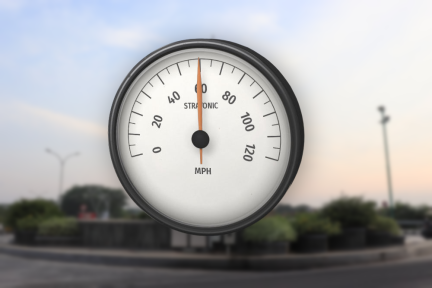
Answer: mph 60
